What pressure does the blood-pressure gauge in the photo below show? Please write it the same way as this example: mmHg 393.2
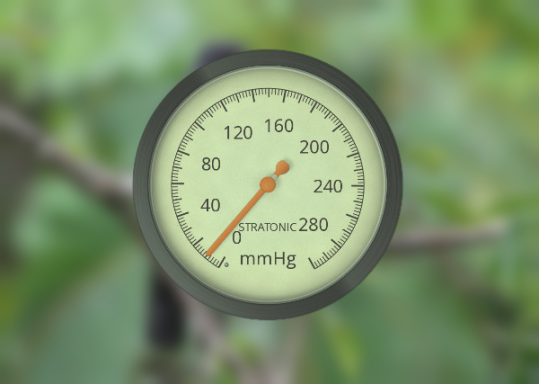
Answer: mmHg 10
